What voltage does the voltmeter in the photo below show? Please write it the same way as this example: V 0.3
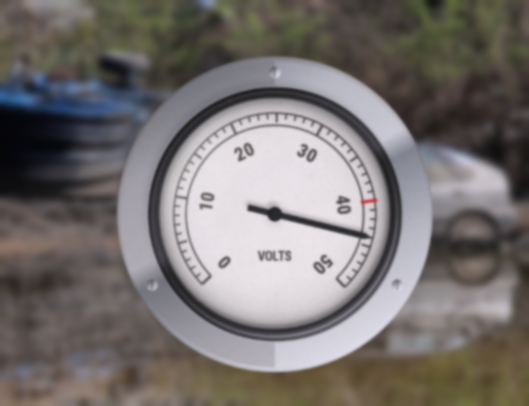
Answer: V 44
